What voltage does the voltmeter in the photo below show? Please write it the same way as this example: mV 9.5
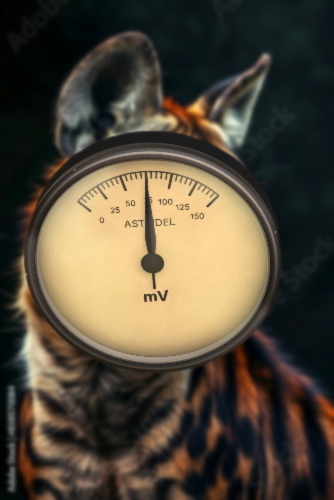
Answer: mV 75
